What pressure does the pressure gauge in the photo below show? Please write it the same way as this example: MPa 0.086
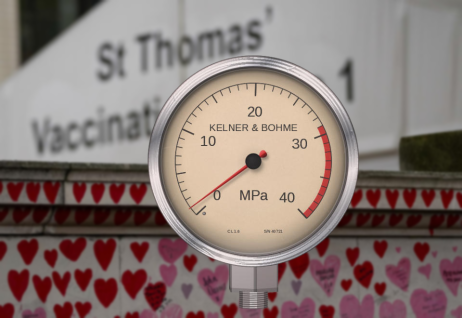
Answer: MPa 1
